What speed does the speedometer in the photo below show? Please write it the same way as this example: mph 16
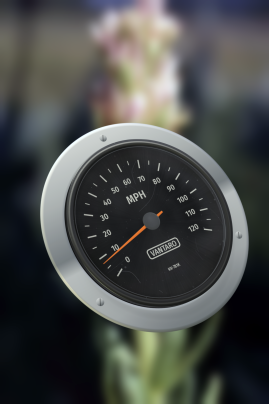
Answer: mph 7.5
